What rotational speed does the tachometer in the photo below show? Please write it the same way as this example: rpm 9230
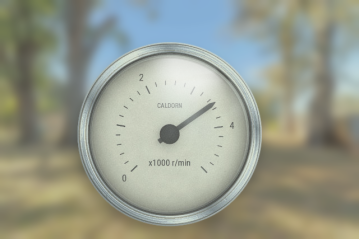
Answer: rpm 3500
